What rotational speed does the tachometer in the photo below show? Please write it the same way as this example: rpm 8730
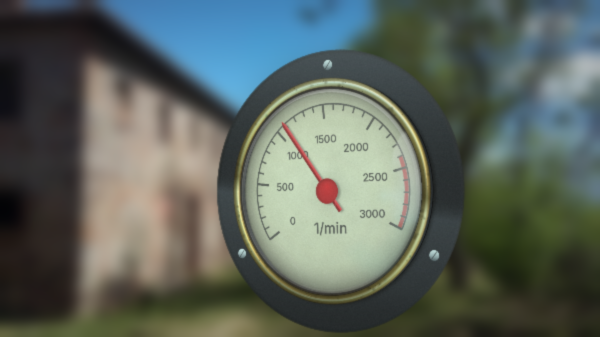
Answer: rpm 1100
